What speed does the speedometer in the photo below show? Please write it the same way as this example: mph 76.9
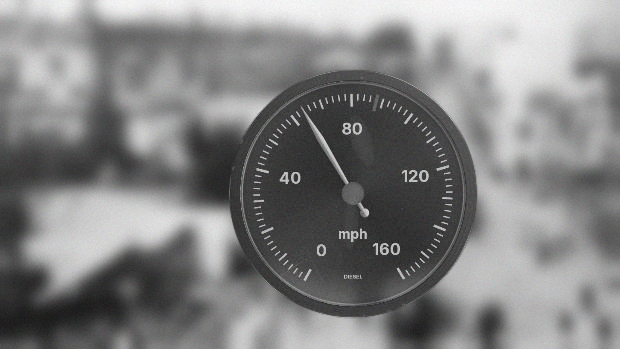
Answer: mph 64
